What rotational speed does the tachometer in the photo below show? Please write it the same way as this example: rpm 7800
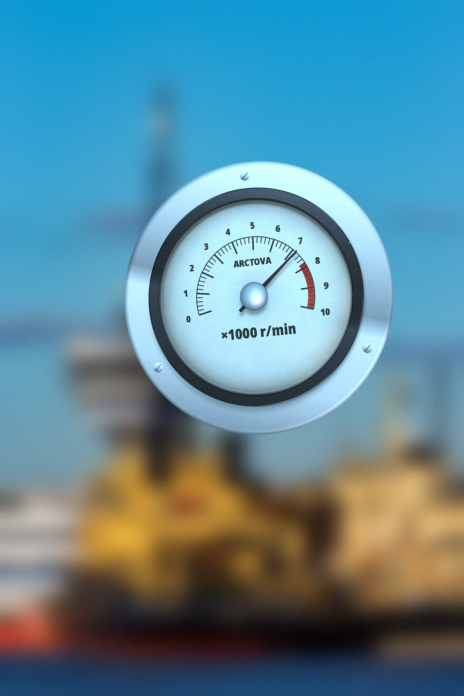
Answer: rpm 7200
